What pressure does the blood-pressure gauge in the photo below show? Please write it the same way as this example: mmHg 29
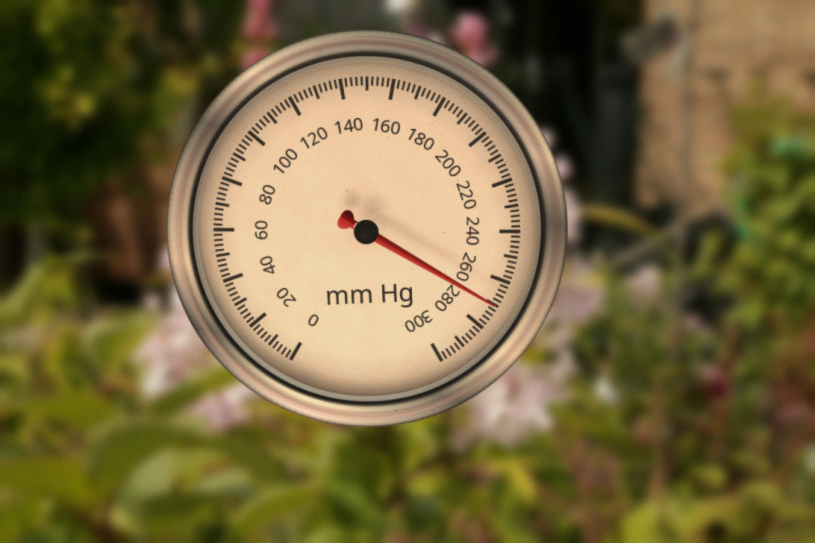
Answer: mmHg 270
